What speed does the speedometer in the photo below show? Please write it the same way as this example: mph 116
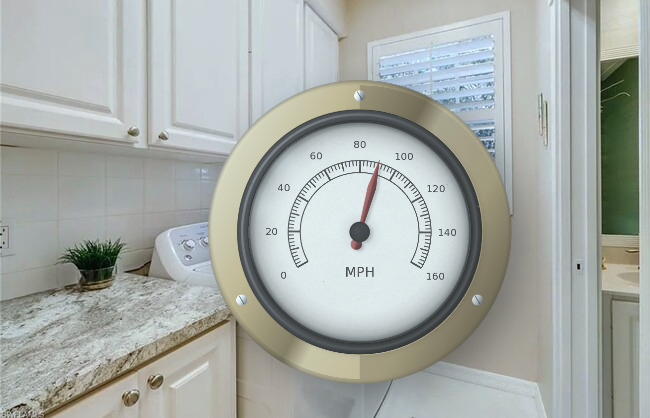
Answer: mph 90
